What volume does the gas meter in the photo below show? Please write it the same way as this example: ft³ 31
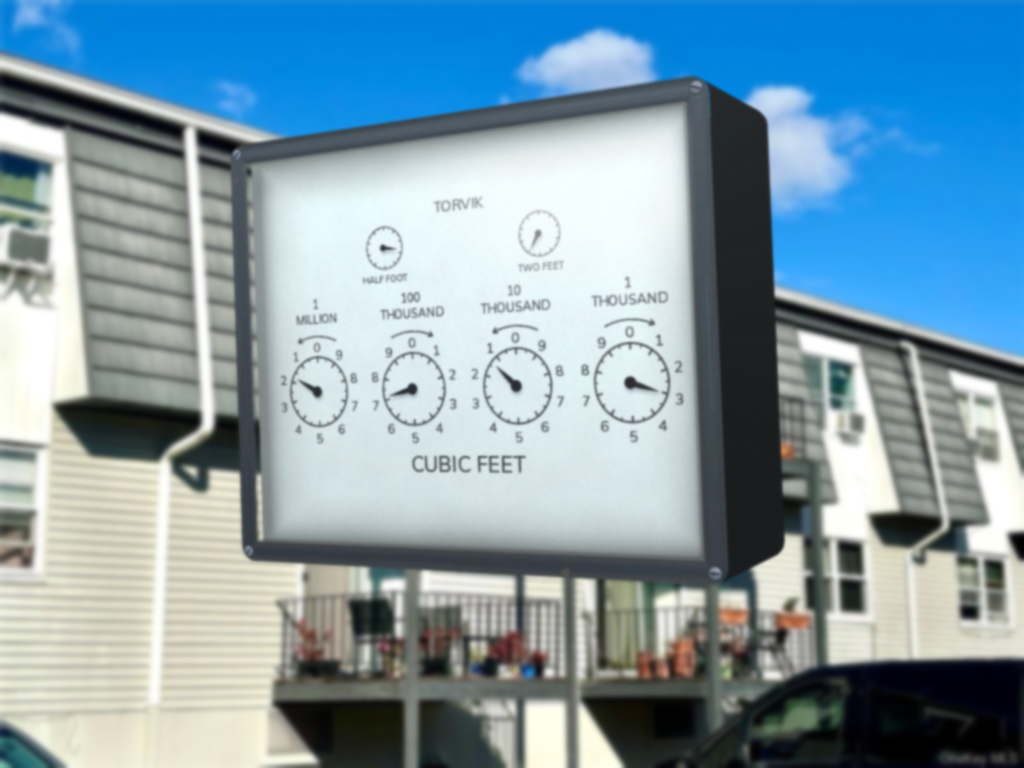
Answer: ft³ 171300
